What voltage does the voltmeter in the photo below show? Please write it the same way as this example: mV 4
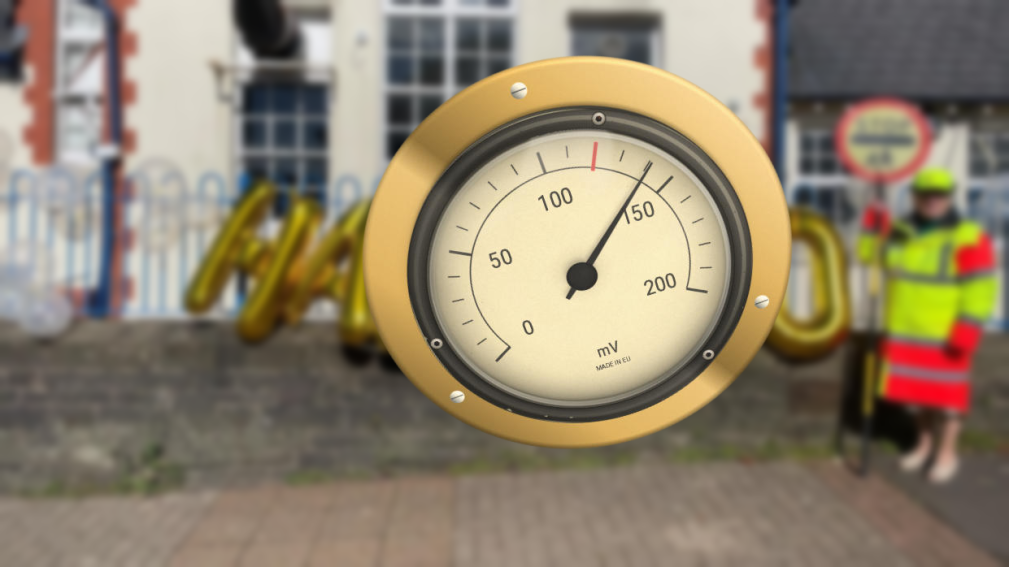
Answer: mV 140
